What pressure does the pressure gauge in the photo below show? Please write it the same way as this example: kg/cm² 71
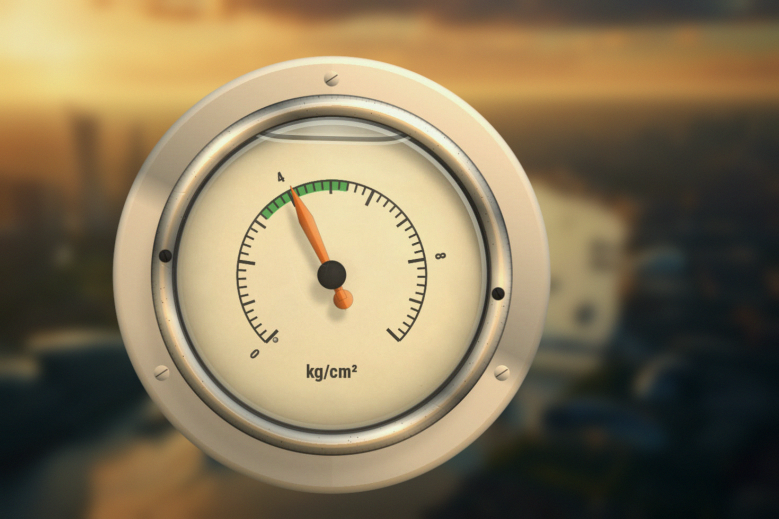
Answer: kg/cm² 4.1
